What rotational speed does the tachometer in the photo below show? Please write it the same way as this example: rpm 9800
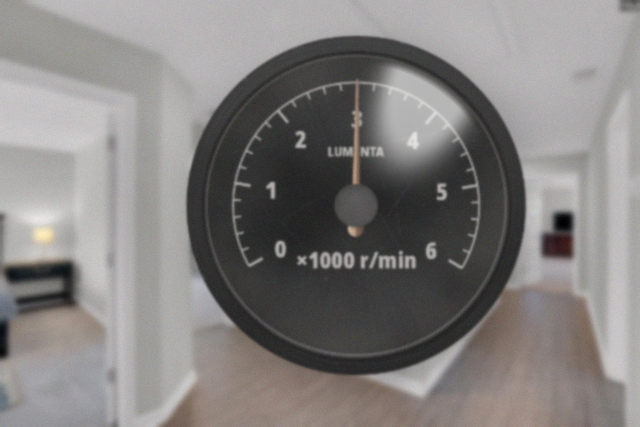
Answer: rpm 3000
